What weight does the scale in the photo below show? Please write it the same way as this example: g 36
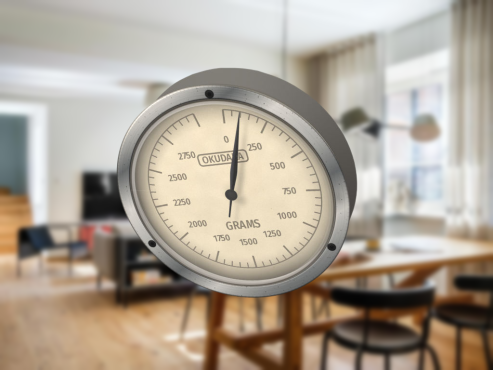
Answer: g 100
